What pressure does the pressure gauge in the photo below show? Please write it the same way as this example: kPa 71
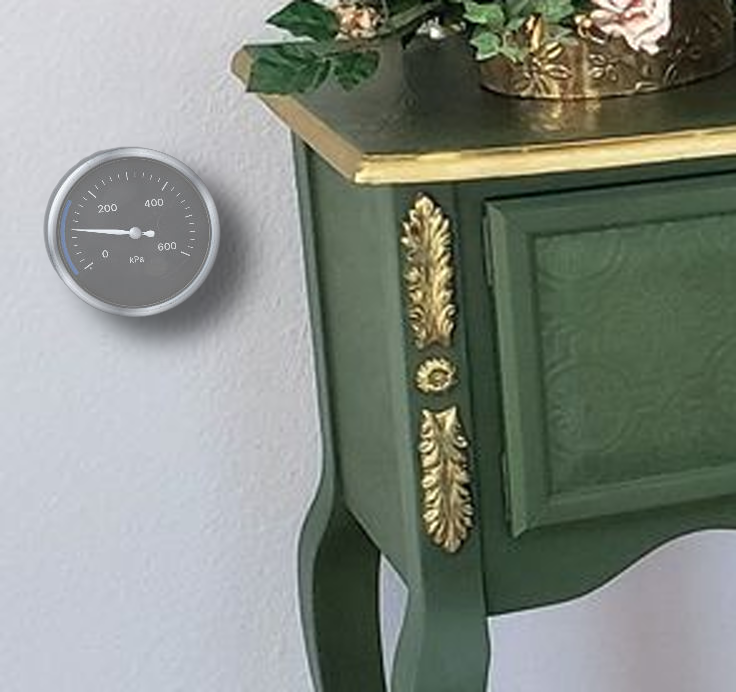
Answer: kPa 100
